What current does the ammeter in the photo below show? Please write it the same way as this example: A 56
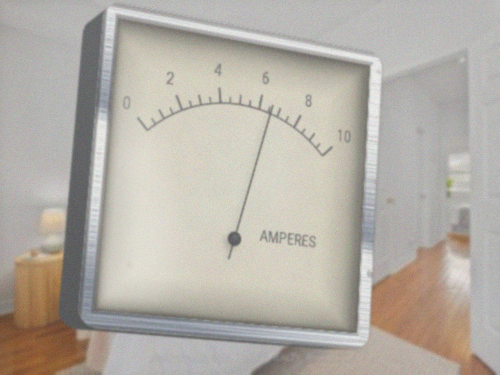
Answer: A 6.5
